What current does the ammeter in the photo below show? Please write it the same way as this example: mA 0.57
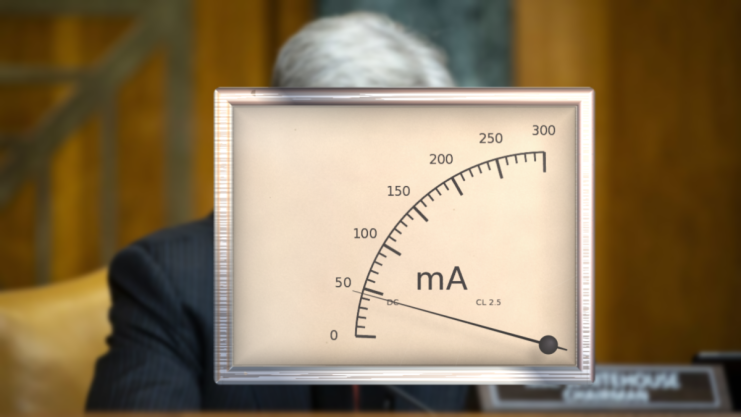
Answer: mA 45
